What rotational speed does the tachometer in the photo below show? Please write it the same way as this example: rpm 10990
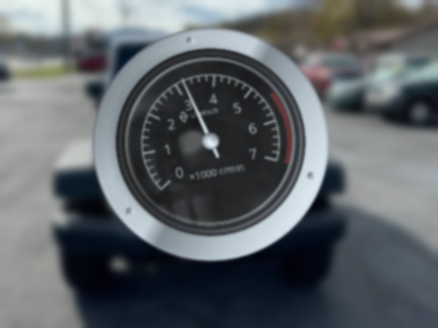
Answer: rpm 3200
